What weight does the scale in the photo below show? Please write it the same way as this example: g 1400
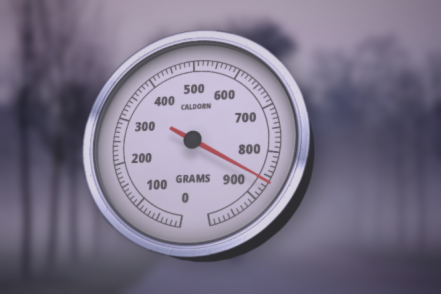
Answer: g 860
